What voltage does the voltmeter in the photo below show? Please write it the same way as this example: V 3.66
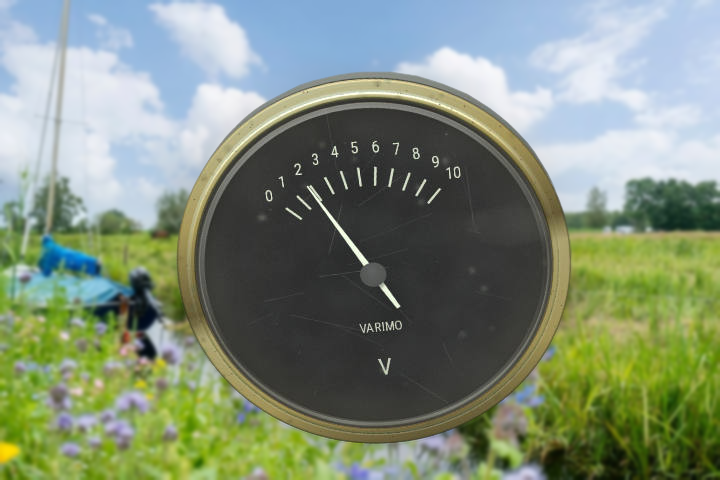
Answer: V 2
